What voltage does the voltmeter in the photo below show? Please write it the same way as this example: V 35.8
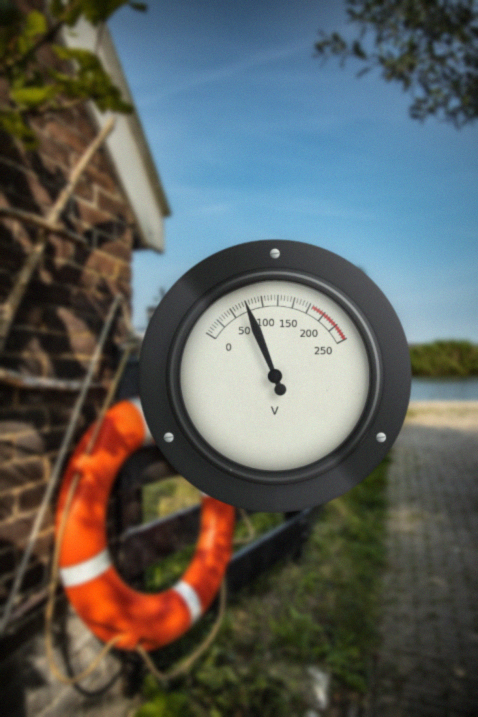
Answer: V 75
